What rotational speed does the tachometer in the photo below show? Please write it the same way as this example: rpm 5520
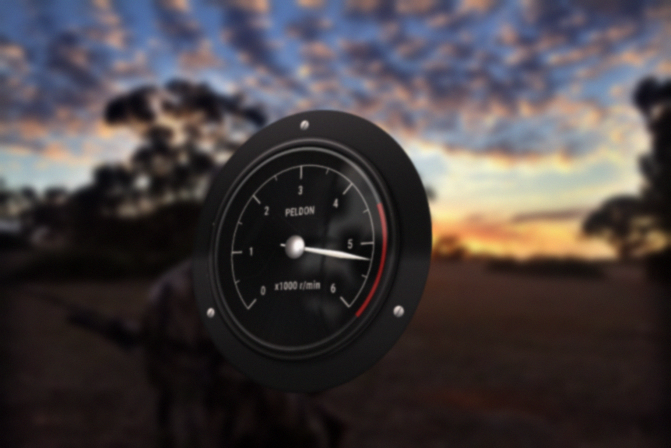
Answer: rpm 5250
